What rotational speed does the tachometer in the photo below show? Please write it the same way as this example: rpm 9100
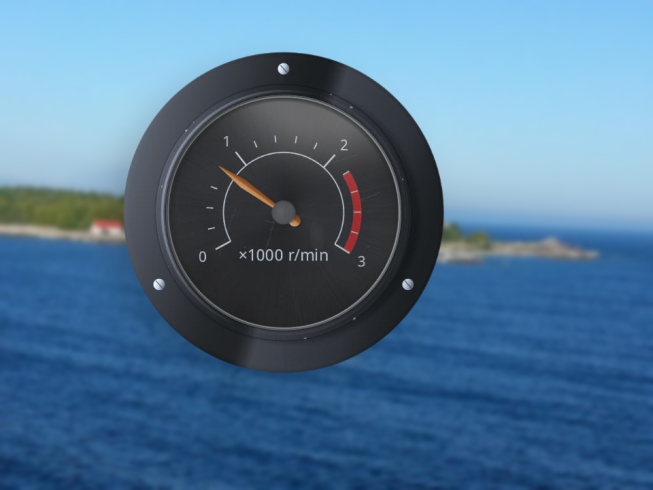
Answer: rpm 800
